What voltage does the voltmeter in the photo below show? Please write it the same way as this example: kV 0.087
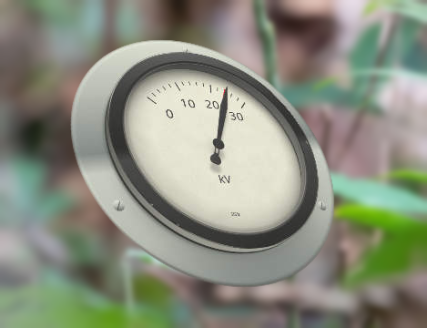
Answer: kV 24
